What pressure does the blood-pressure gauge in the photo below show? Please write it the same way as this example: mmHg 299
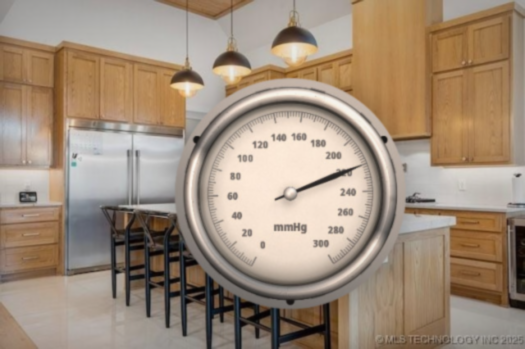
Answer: mmHg 220
